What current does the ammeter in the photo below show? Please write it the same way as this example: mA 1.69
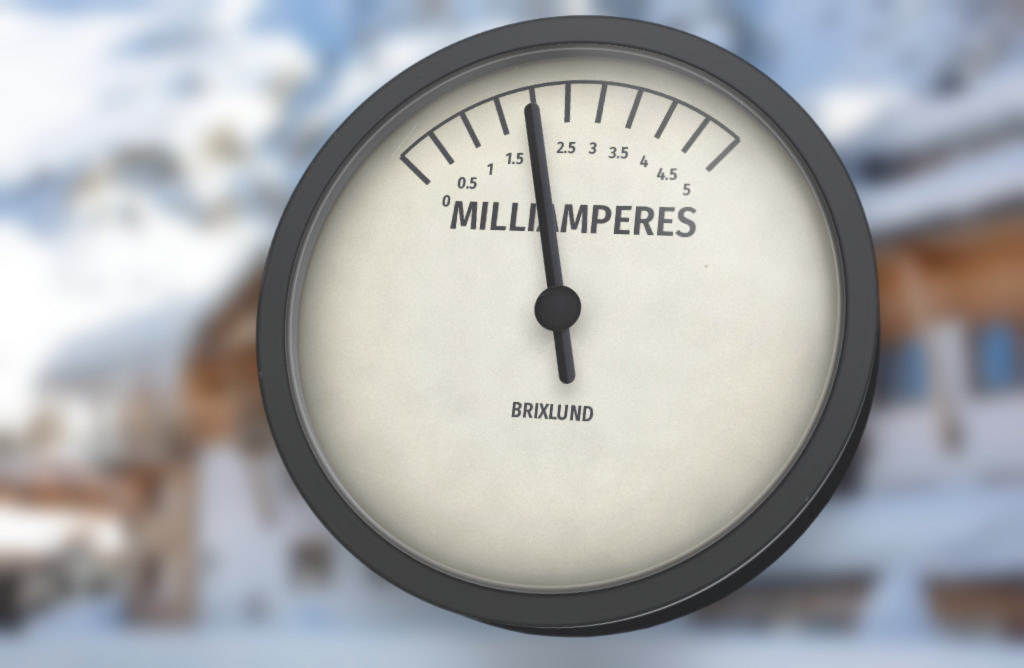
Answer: mA 2
